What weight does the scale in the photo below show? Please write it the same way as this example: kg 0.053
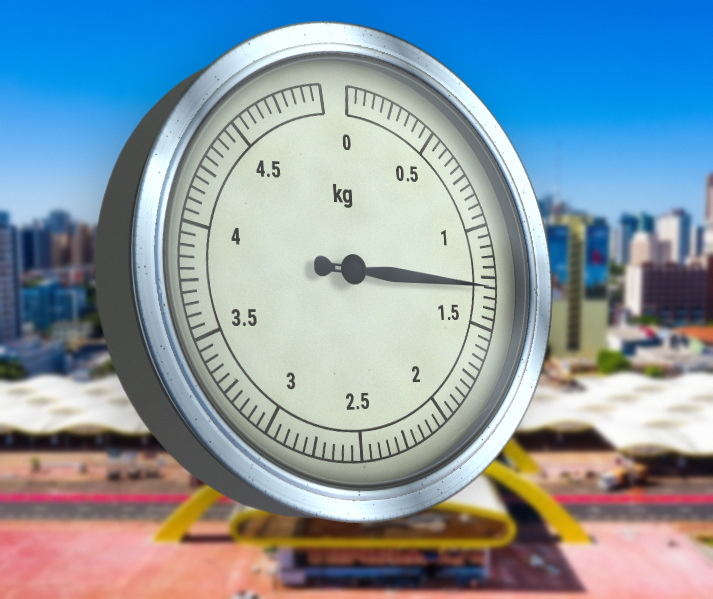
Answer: kg 1.3
